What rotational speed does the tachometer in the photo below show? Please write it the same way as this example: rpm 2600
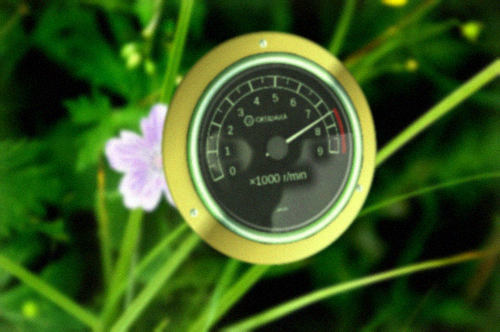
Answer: rpm 7500
